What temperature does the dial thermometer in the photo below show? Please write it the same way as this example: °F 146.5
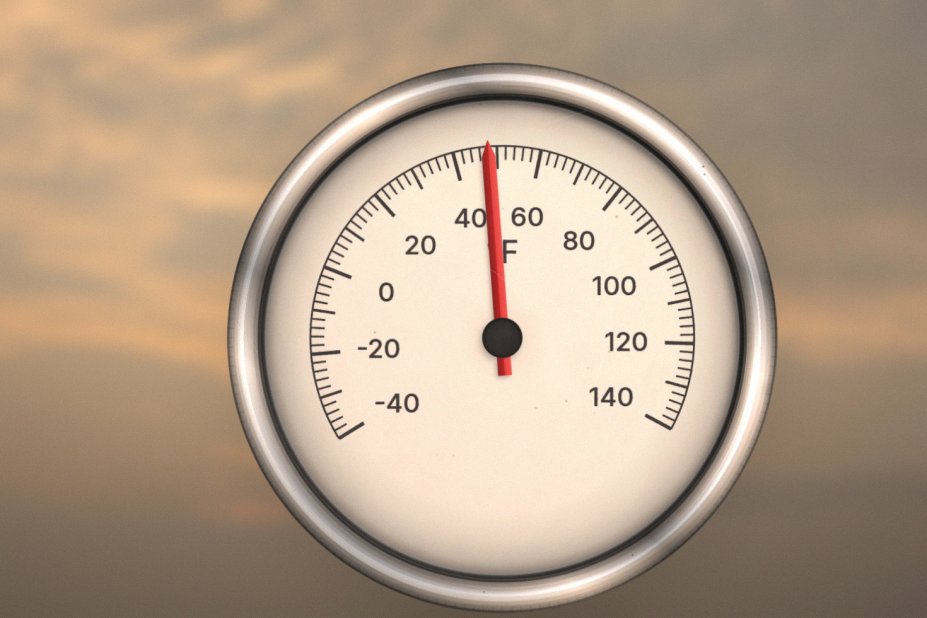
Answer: °F 48
